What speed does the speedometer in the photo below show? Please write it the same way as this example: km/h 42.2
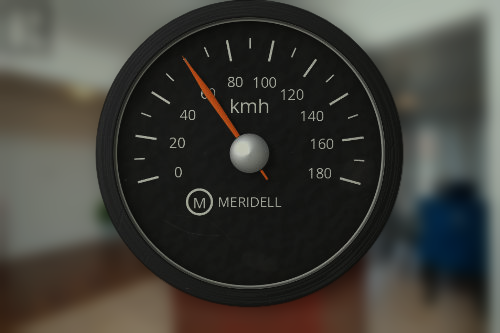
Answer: km/h 60
